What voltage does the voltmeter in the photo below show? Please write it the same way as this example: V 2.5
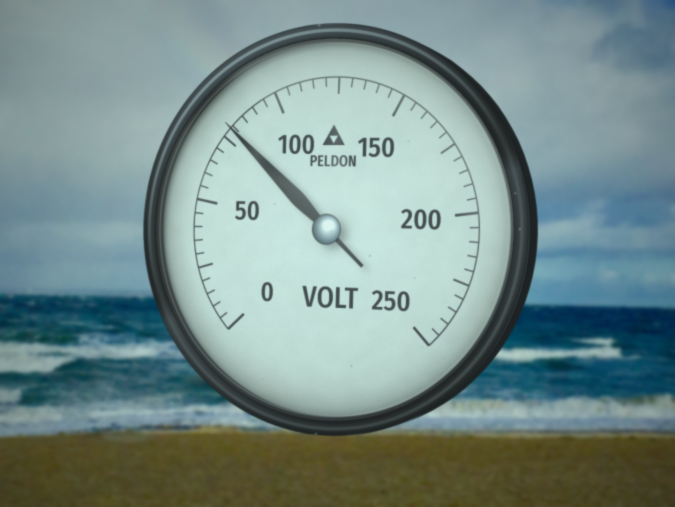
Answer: V 80
